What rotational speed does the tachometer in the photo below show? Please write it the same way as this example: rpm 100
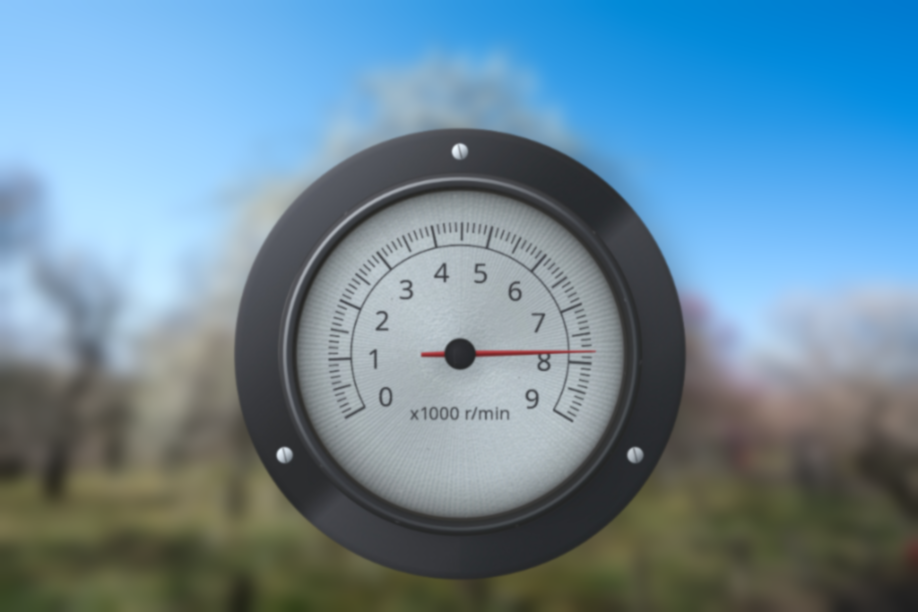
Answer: rpm 7800
